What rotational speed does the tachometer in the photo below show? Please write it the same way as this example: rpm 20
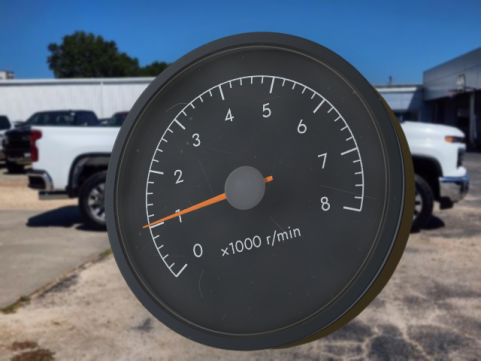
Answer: rpm 1000
